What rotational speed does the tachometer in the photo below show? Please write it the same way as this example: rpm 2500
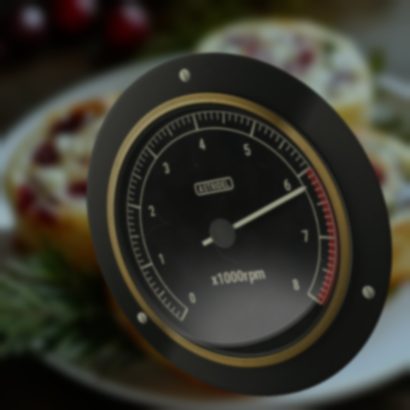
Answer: rpm 6200
